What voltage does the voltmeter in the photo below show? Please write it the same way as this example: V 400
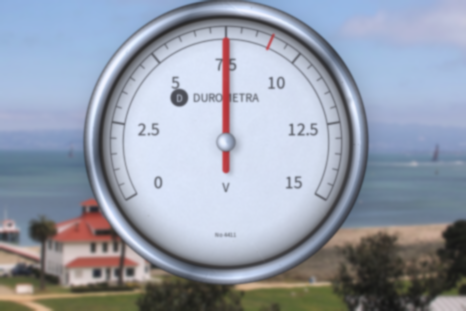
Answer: V 7.5
